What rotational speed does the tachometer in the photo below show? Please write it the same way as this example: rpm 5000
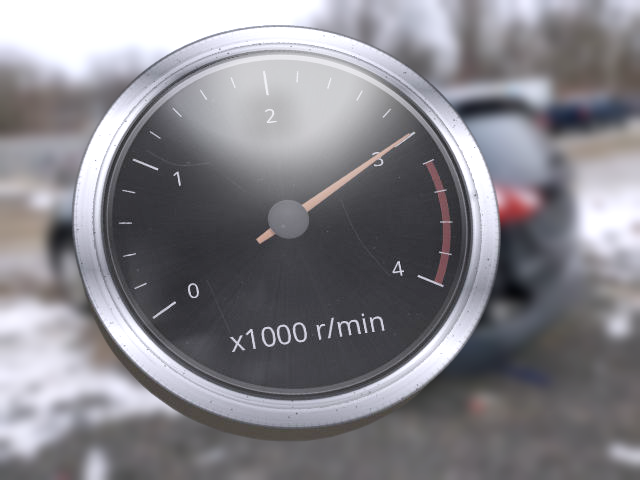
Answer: rpm 3000
